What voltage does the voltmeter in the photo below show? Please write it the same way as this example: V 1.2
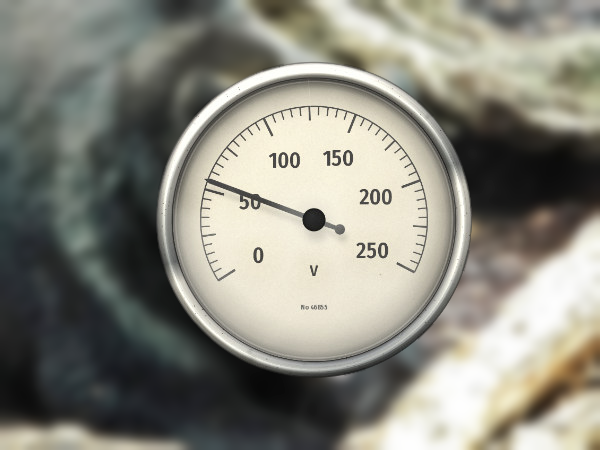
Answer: V 55
